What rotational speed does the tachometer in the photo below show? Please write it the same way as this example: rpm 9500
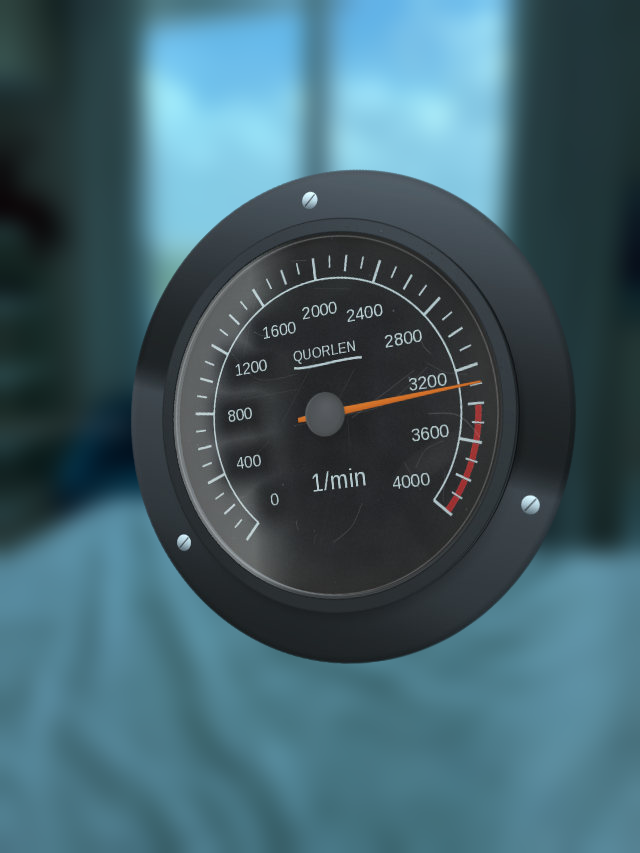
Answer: rpm 3300
